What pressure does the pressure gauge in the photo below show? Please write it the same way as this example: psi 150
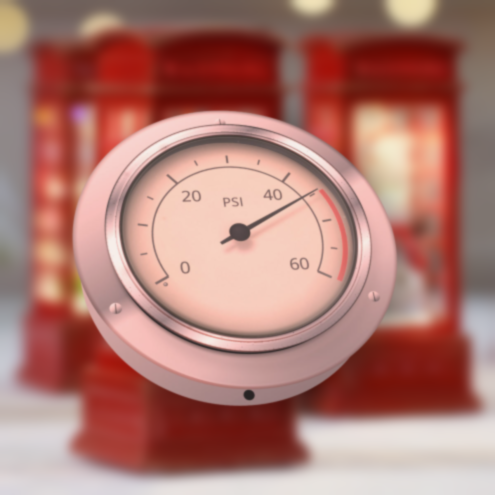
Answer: psi 45
